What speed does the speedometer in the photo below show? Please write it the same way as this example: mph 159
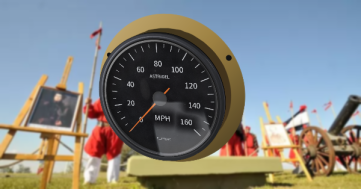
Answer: mph 0
